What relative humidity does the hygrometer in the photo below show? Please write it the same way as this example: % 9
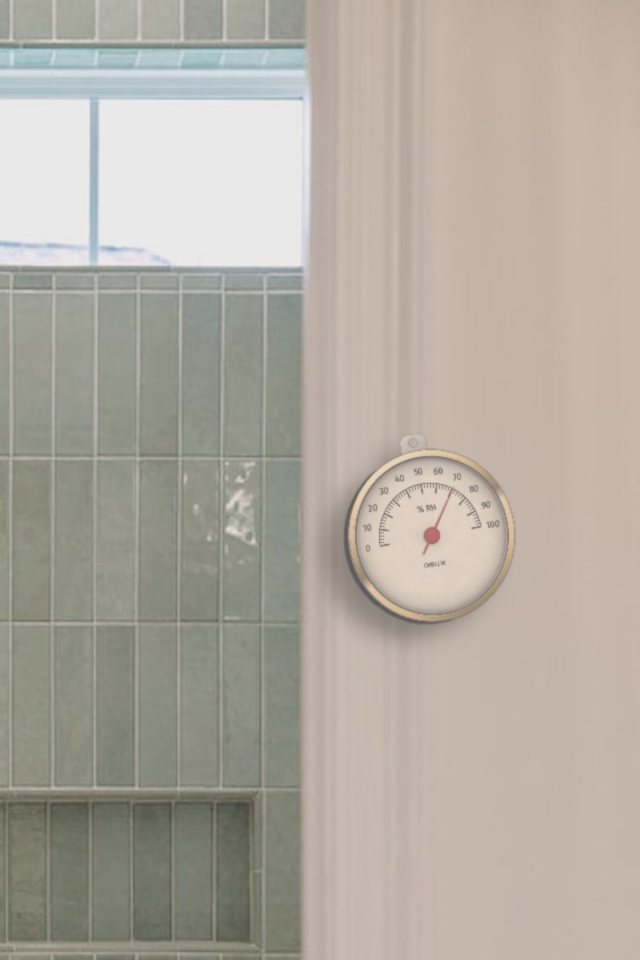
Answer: % 70
